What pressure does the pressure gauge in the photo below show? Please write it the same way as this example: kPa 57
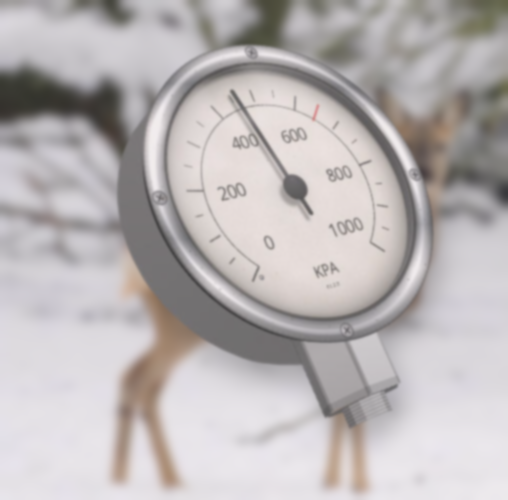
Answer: kPa 450
